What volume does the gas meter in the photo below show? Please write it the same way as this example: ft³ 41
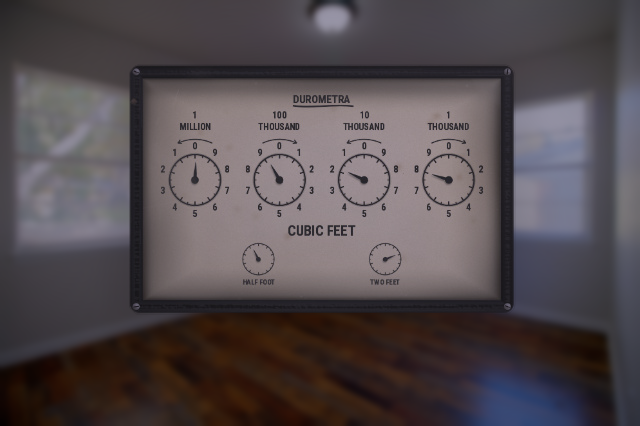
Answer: ft³ 991800
